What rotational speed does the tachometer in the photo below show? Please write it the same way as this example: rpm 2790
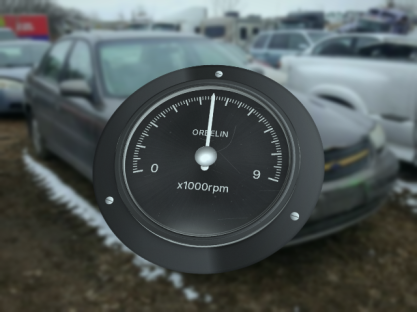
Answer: rpm 4500
